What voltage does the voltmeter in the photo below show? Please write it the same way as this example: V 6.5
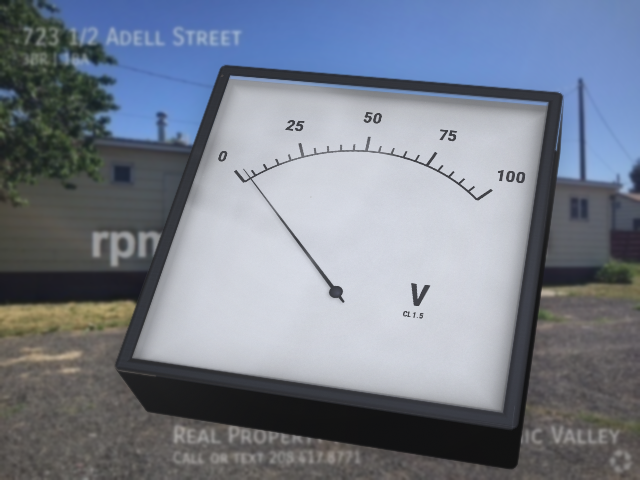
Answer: V 2.5
